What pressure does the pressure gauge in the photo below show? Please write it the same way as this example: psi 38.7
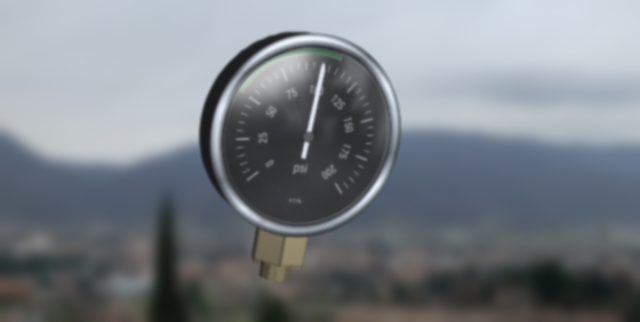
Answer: psi 100
